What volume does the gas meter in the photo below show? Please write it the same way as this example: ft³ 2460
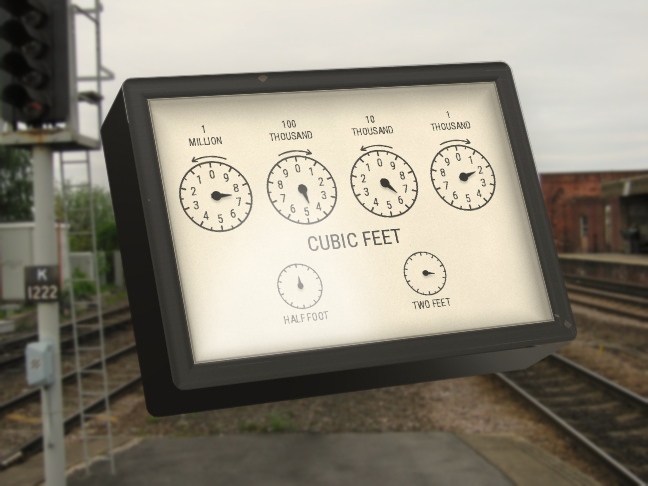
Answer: ft³ 746200
